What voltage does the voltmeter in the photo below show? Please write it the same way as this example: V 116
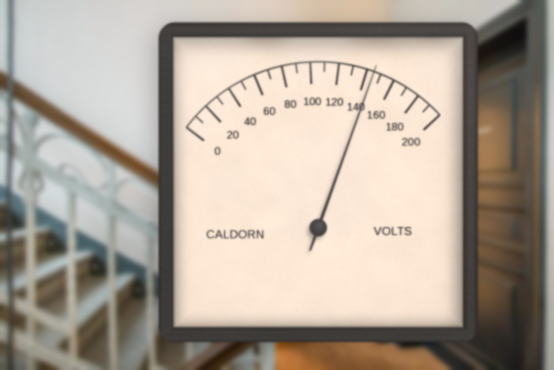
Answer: V 145
